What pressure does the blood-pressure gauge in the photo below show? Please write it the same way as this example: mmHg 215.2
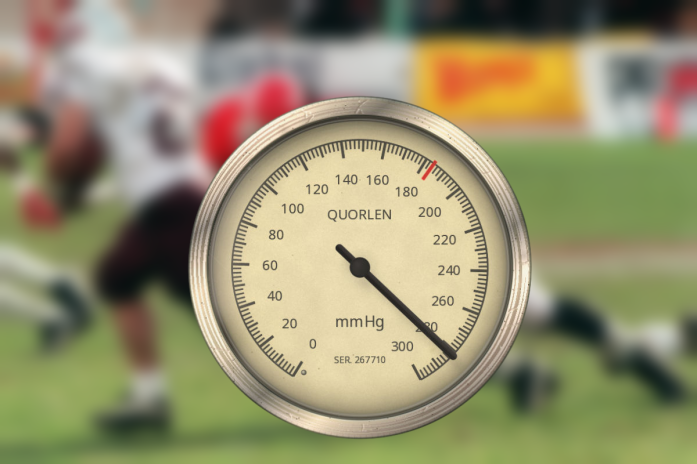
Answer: mmHg 282
